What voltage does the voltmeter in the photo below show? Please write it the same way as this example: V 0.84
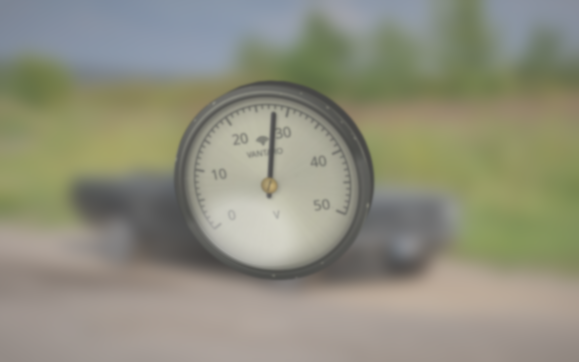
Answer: V 28
